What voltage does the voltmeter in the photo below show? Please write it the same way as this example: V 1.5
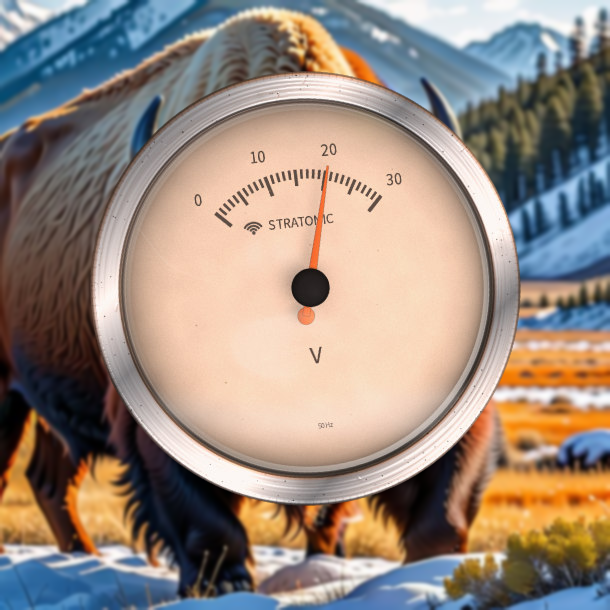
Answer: V 20
